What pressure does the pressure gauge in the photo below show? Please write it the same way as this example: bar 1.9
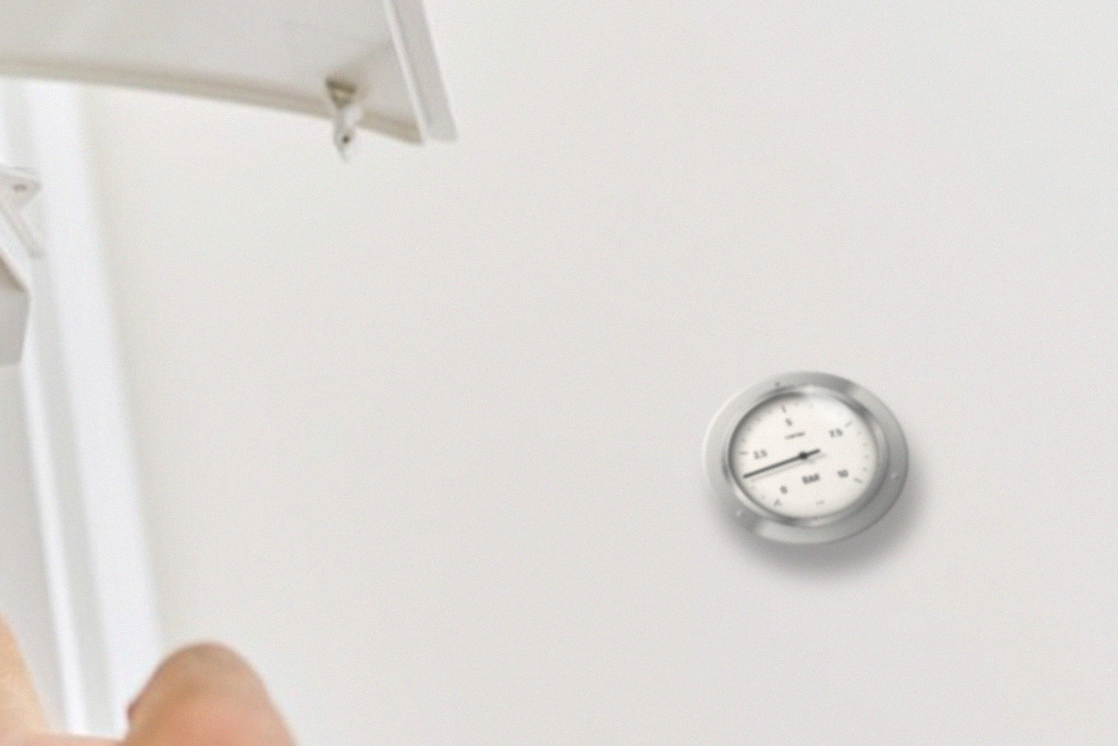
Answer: bar 1.5
